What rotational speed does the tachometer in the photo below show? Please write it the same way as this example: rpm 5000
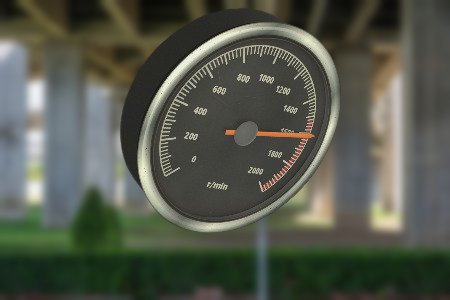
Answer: rpm 1600
